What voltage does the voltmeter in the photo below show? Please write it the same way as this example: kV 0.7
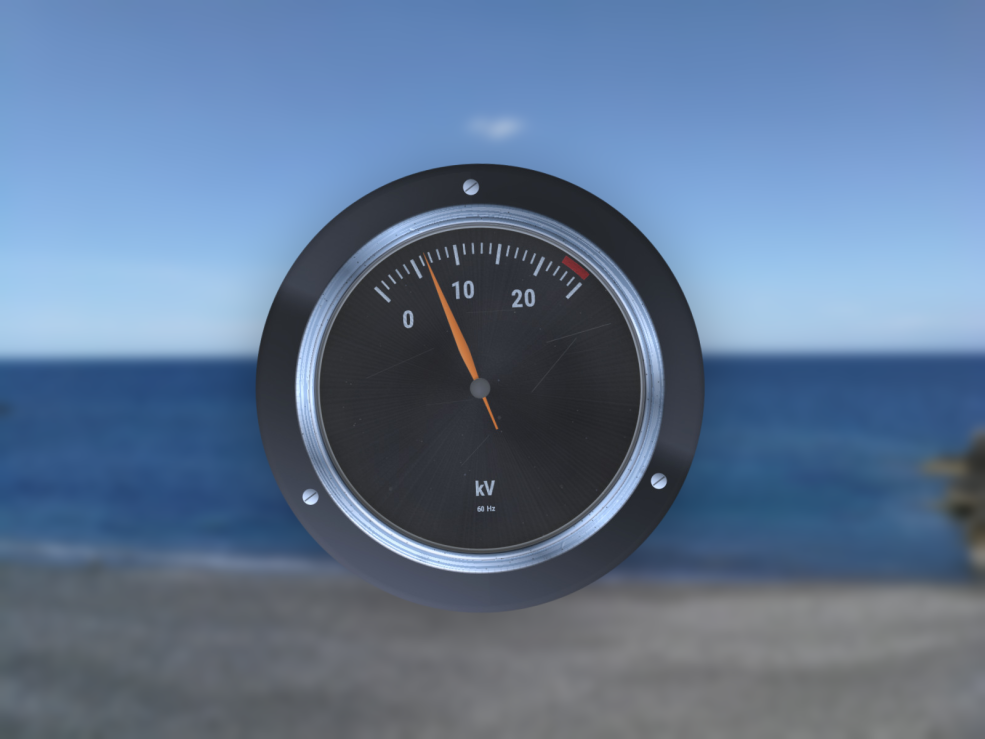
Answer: kV 6.5
